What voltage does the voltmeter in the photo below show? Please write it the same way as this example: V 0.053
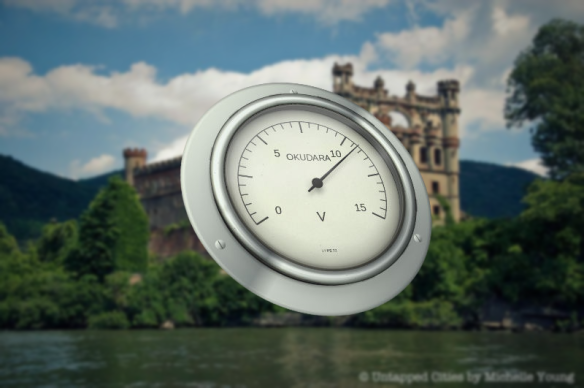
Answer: V 10.75
